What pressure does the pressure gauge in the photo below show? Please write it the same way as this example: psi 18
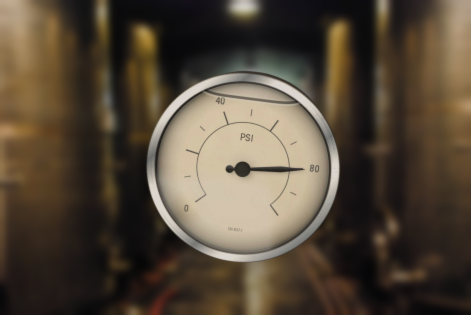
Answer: psi 80
